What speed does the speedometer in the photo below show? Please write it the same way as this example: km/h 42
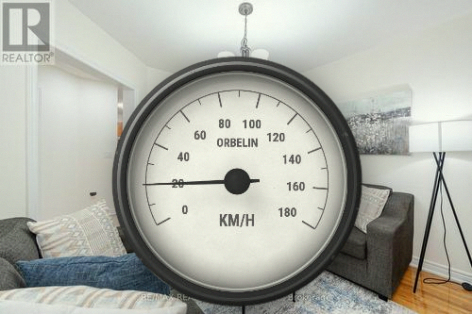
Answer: km/h 20
